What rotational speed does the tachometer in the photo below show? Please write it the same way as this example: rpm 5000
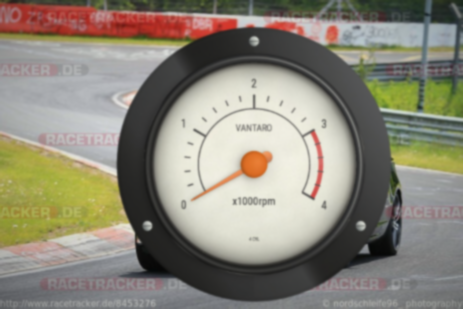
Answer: rpm 0
